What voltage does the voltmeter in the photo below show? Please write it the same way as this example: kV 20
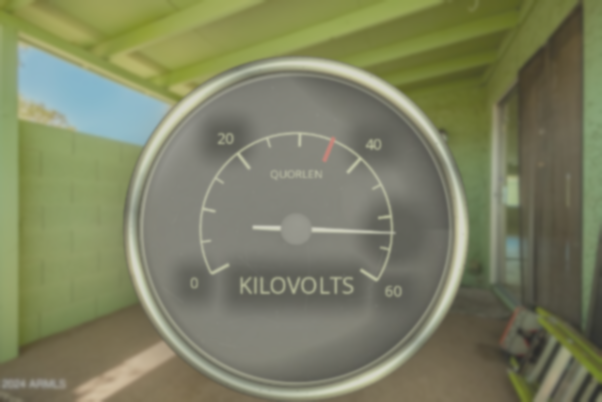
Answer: kV 52.5
